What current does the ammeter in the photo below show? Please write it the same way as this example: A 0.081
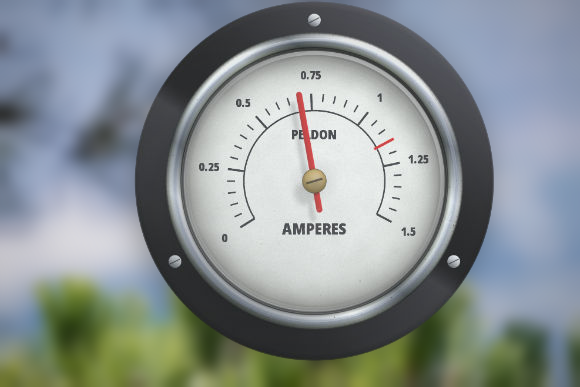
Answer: A 0.7
